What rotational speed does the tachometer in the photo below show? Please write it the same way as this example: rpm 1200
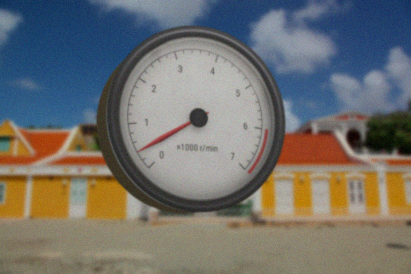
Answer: rpm 400
